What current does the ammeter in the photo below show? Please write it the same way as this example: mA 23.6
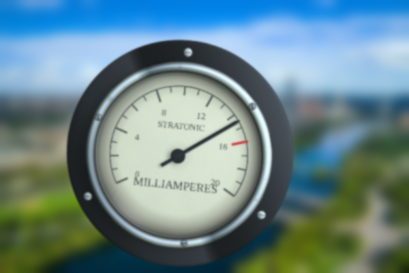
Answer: mA 14.5
